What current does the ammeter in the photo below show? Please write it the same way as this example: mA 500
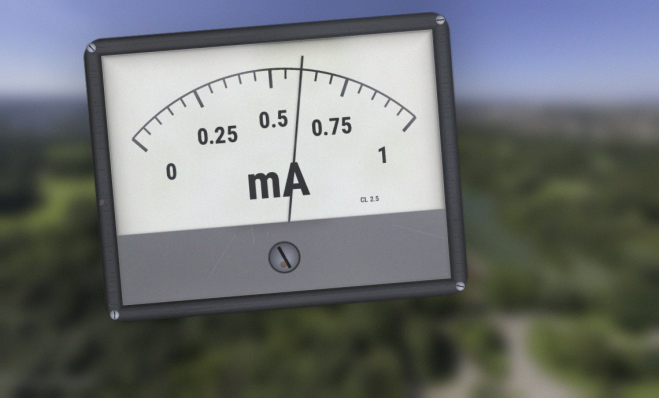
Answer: mA 0.6
